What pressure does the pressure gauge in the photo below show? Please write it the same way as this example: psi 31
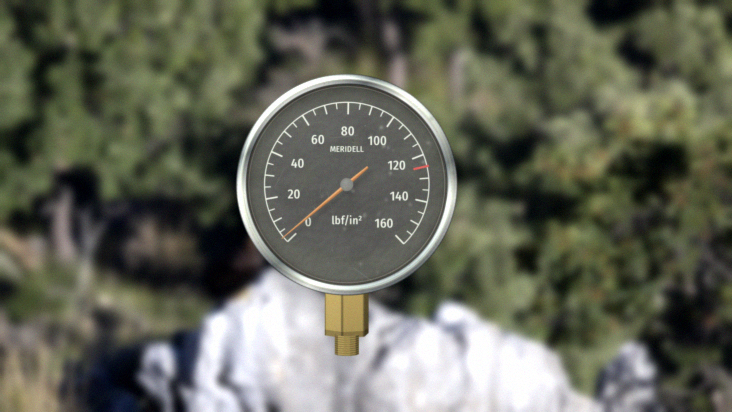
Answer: psi 2.5
